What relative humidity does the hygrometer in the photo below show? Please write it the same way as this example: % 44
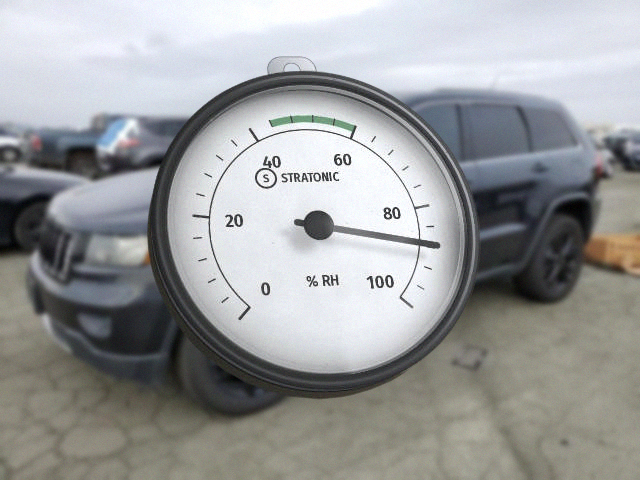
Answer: % 88
